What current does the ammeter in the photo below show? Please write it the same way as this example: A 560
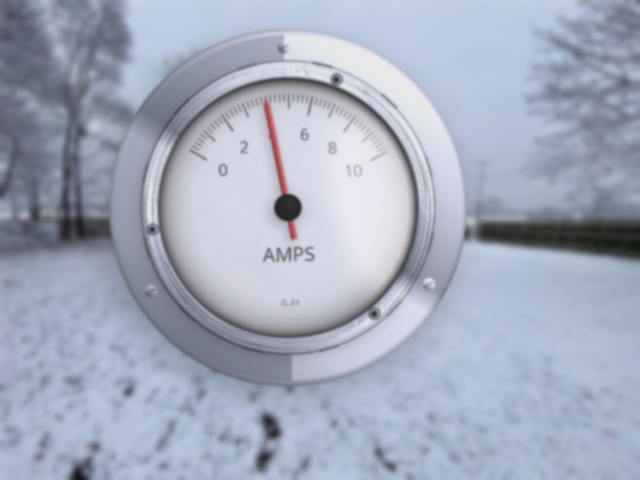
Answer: A 4
